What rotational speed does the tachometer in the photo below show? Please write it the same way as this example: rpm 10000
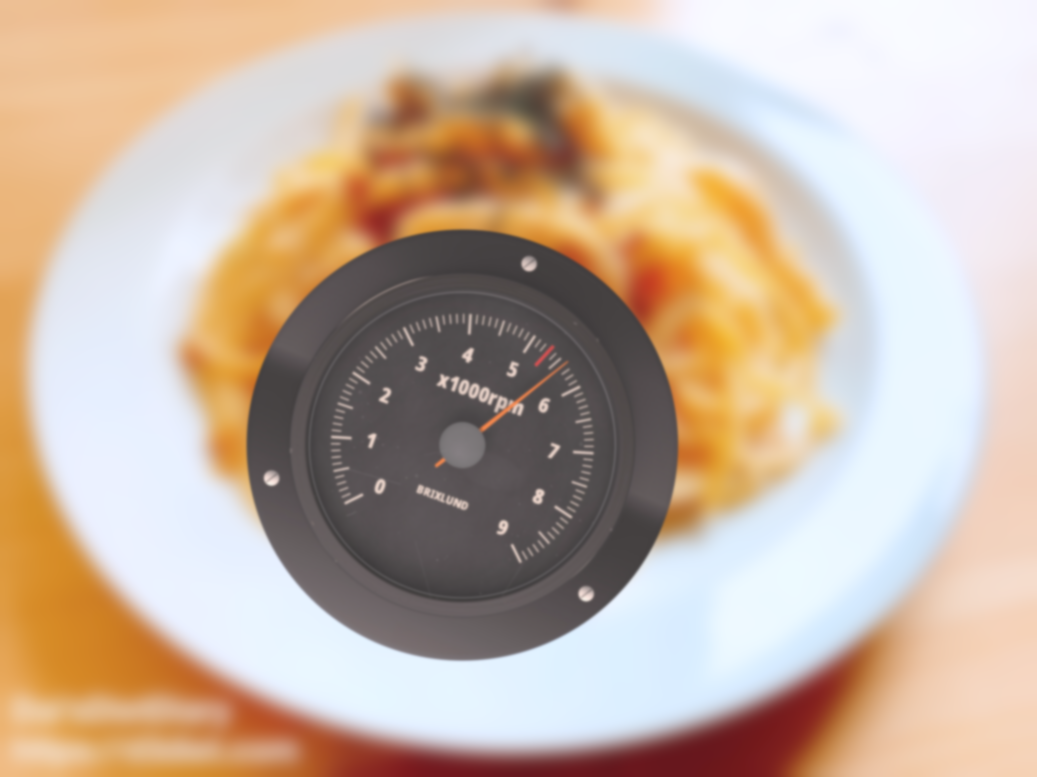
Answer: rpm 5600
